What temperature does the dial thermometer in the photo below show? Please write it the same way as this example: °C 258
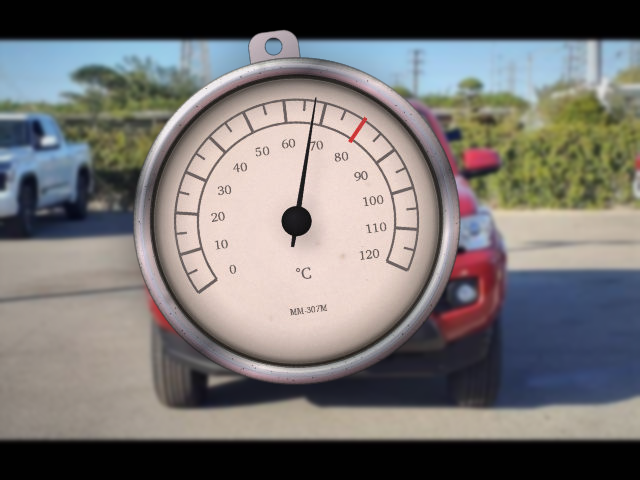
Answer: °C 67.5
